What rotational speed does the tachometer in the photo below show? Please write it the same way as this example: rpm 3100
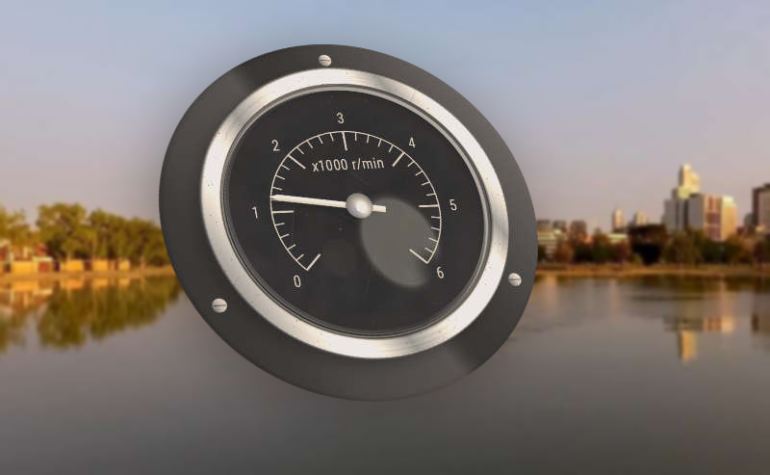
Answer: rpm 1200
